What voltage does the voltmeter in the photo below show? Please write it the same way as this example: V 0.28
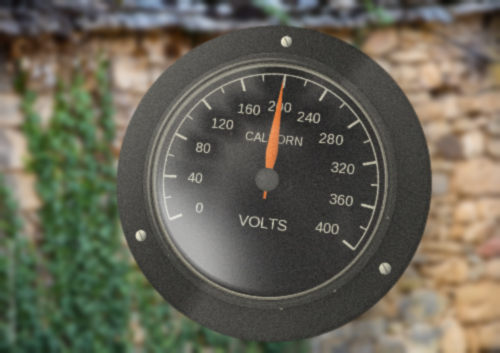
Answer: V 200
